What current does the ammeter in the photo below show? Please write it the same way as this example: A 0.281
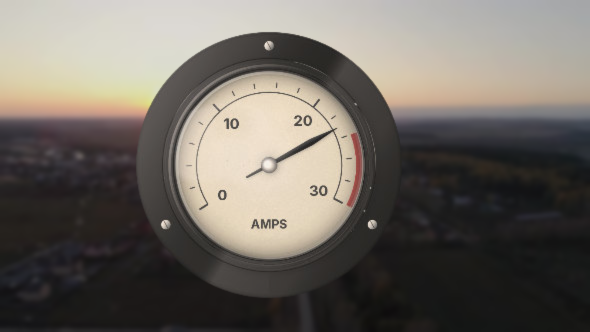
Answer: A 23
